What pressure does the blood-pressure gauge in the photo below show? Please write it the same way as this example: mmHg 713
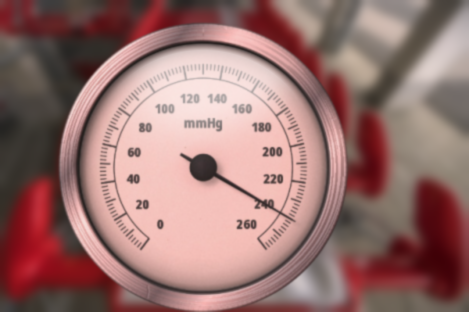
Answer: mmHg 240
